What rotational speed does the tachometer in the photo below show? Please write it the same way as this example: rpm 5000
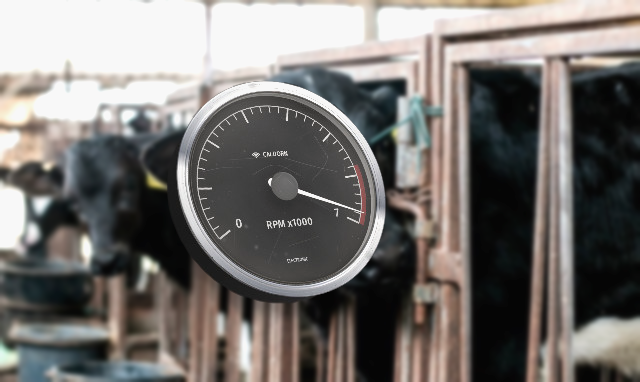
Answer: rpm 6800
